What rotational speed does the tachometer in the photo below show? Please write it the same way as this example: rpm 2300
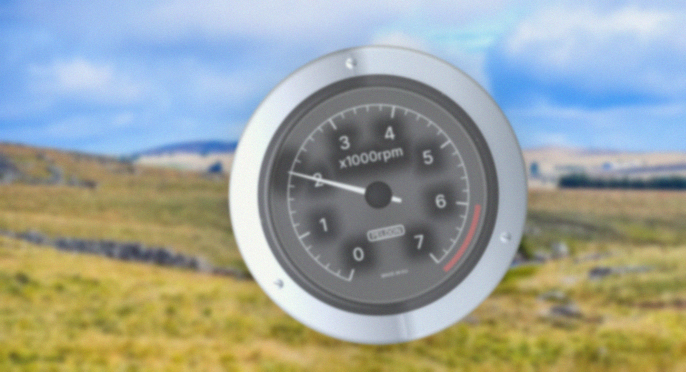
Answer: rpm 2000
